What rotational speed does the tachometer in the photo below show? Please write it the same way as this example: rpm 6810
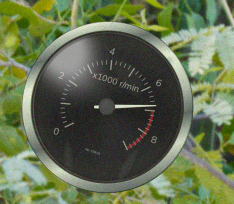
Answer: rpm 6800
